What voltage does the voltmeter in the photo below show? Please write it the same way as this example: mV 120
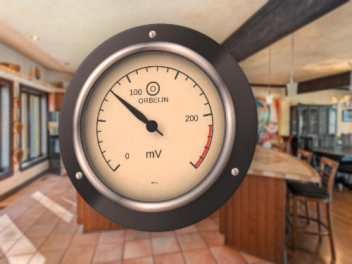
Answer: mV 80
